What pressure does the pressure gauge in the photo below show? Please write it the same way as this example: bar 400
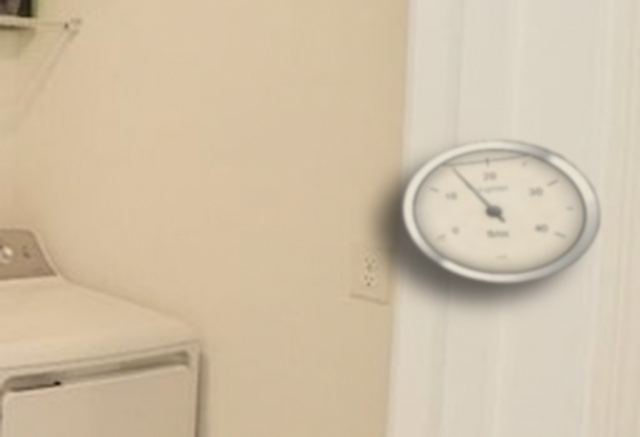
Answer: bar 15
